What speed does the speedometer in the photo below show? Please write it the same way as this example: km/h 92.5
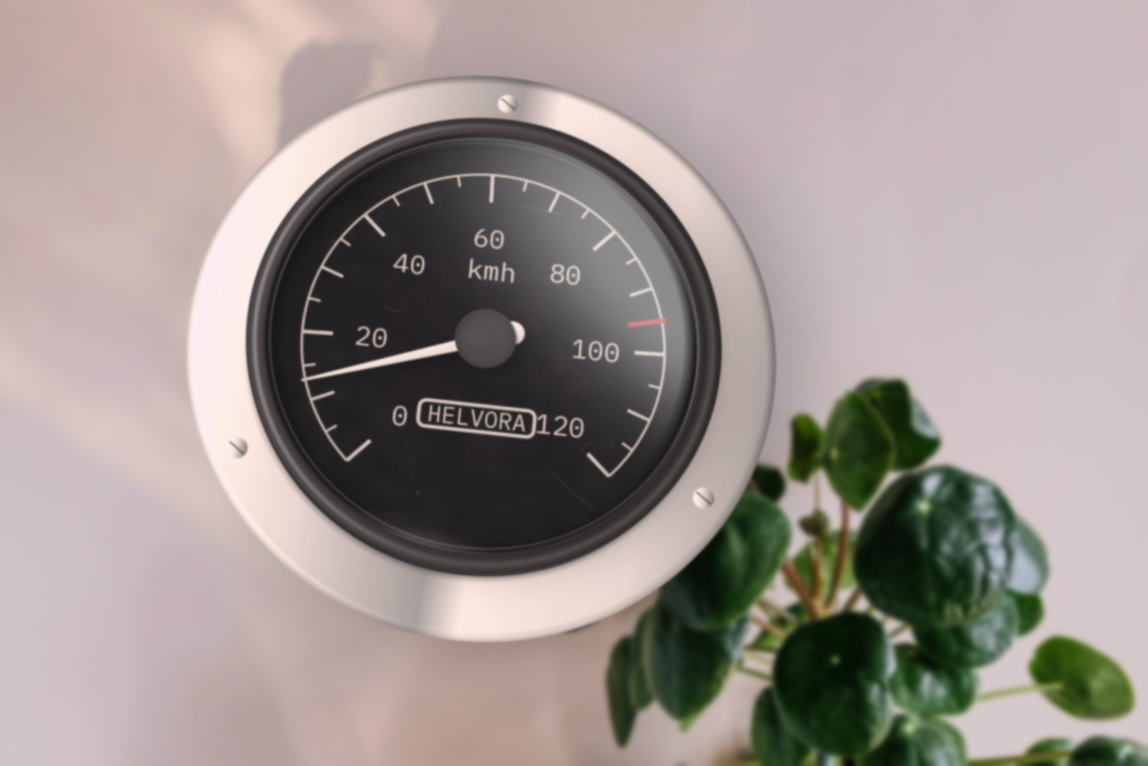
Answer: km/h 12.5
